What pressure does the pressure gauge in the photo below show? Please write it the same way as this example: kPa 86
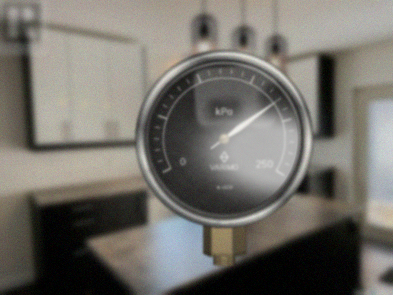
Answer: kPa 180
